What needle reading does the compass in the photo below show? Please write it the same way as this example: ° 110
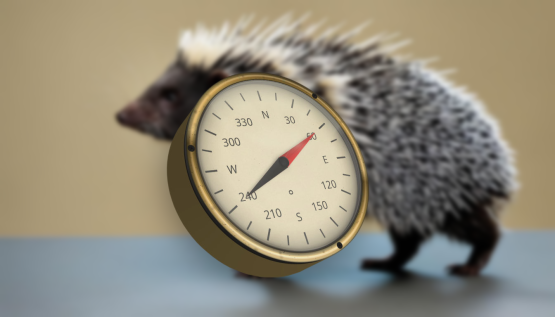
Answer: ° 60
